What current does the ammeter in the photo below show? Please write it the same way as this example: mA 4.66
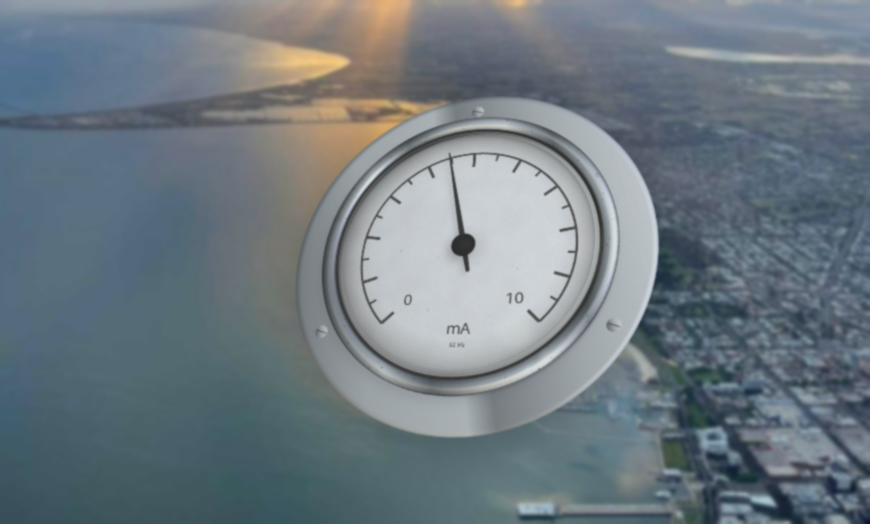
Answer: mA 4.5
